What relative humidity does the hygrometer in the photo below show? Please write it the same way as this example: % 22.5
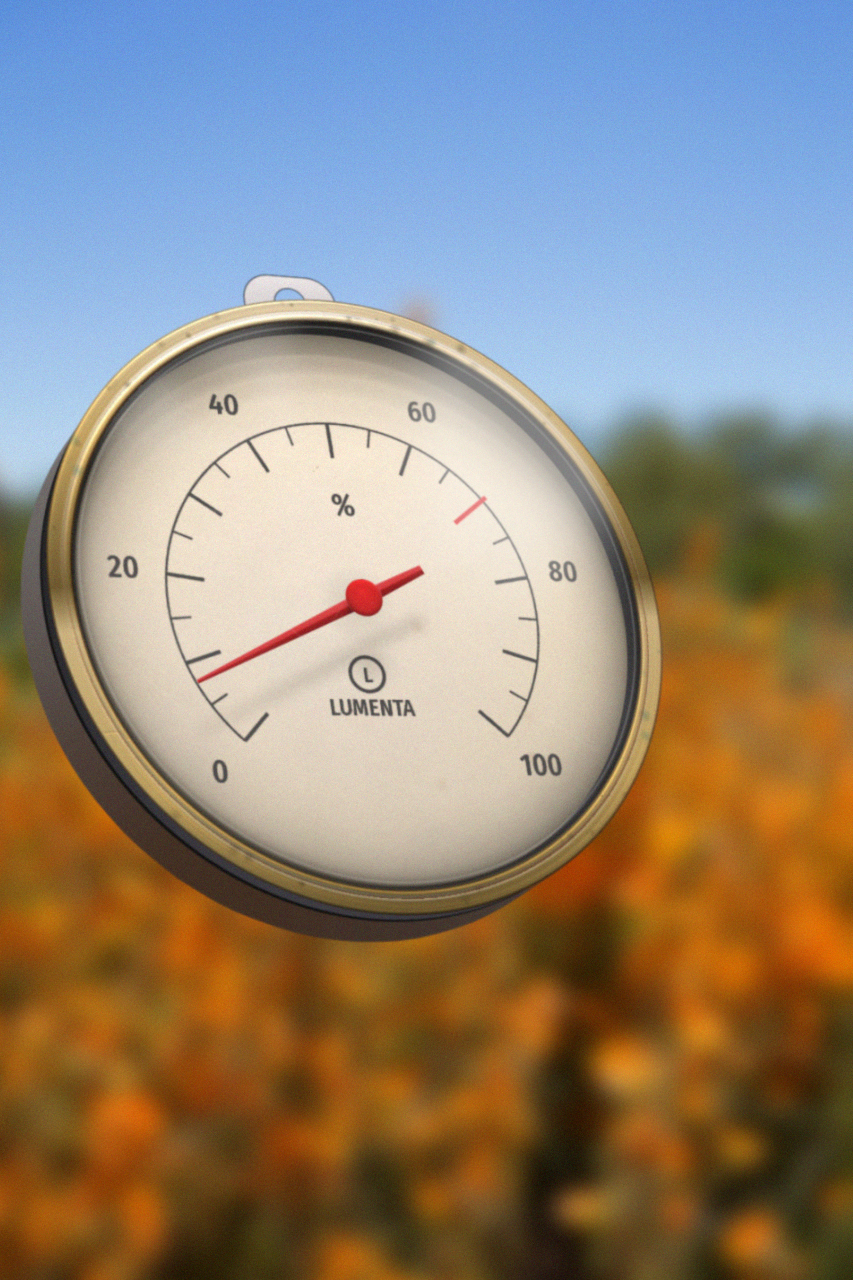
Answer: % 7.5
